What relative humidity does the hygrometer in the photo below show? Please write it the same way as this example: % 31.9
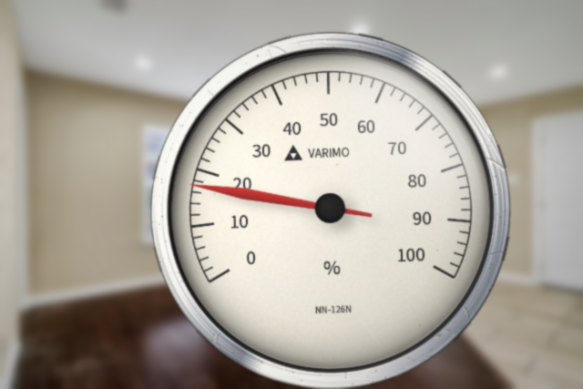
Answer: % 17
